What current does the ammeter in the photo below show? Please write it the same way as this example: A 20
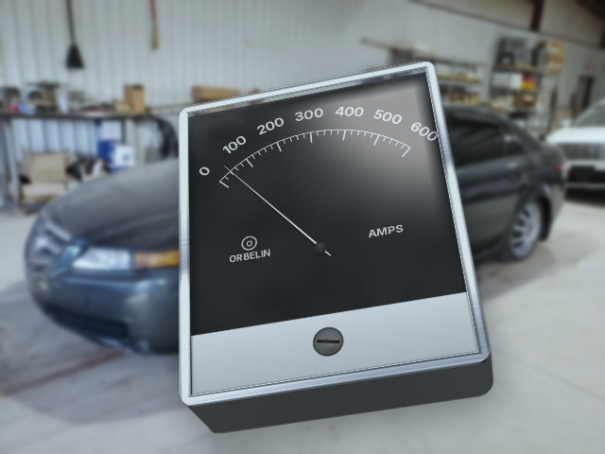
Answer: A 40
